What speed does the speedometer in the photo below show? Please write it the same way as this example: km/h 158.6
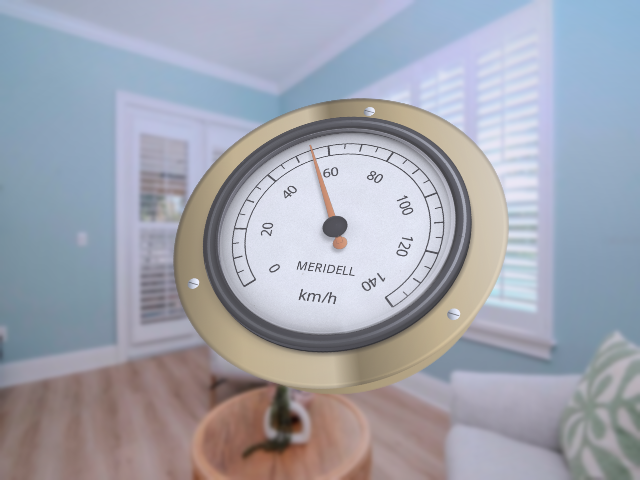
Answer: km/h 55
